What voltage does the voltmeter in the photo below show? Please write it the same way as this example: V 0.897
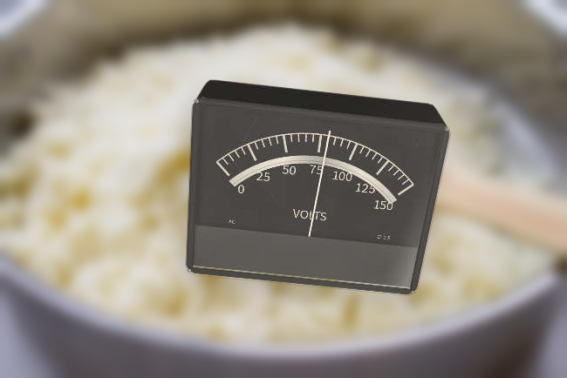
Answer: V 80
